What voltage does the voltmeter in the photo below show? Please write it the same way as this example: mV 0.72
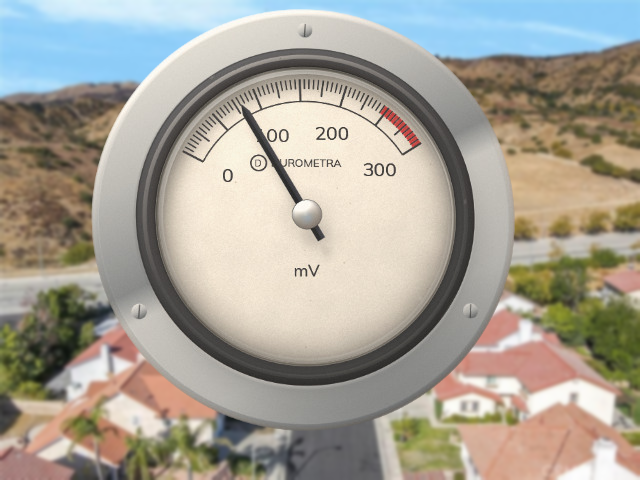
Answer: mV 80
